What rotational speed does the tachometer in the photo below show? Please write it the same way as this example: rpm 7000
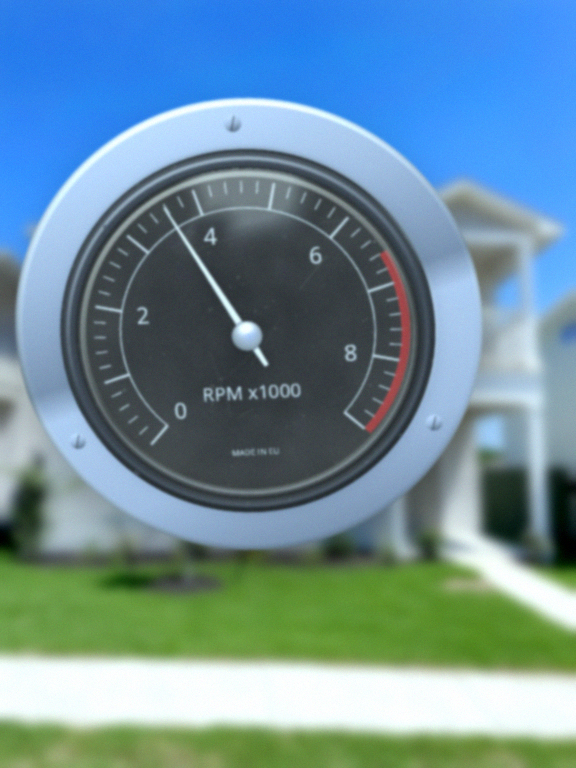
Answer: rpm 3600
